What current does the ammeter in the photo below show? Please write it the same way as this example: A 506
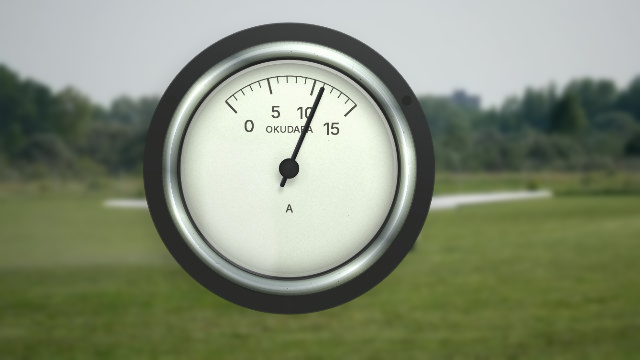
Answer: A 11
